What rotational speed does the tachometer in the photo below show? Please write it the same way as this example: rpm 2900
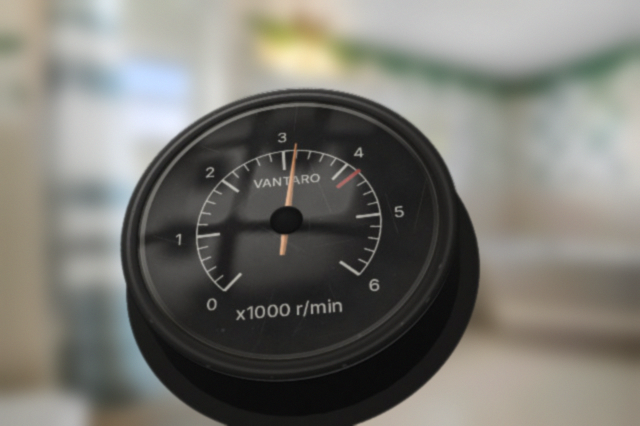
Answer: rpm 3200
